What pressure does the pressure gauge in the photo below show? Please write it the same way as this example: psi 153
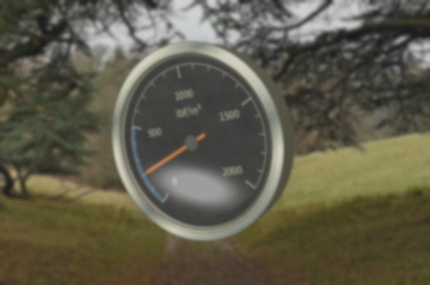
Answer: psi 200
